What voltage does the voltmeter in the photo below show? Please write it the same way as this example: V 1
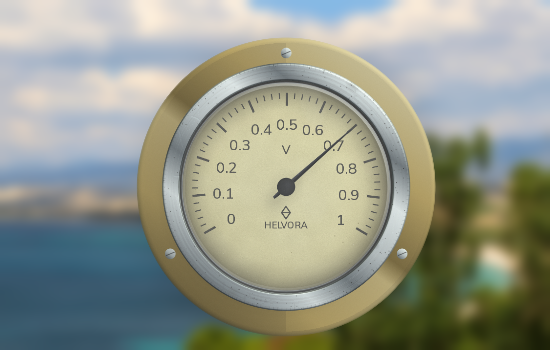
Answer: V 0.7
